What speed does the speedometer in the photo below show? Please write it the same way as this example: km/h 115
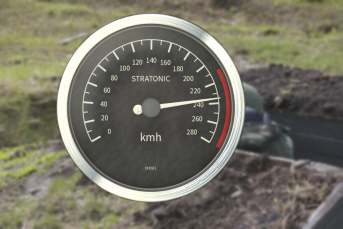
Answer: km/h 235
